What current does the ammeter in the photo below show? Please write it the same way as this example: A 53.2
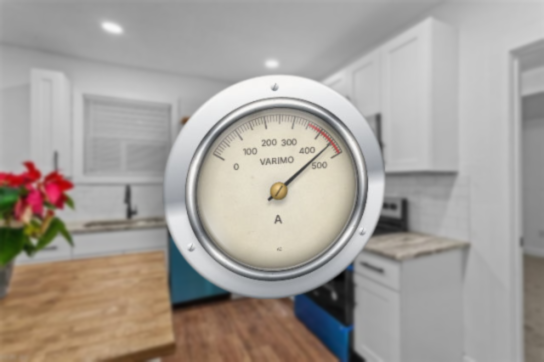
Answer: A 450
